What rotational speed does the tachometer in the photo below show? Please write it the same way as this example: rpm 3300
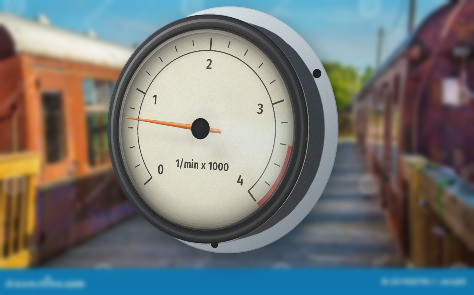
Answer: rpm 700
